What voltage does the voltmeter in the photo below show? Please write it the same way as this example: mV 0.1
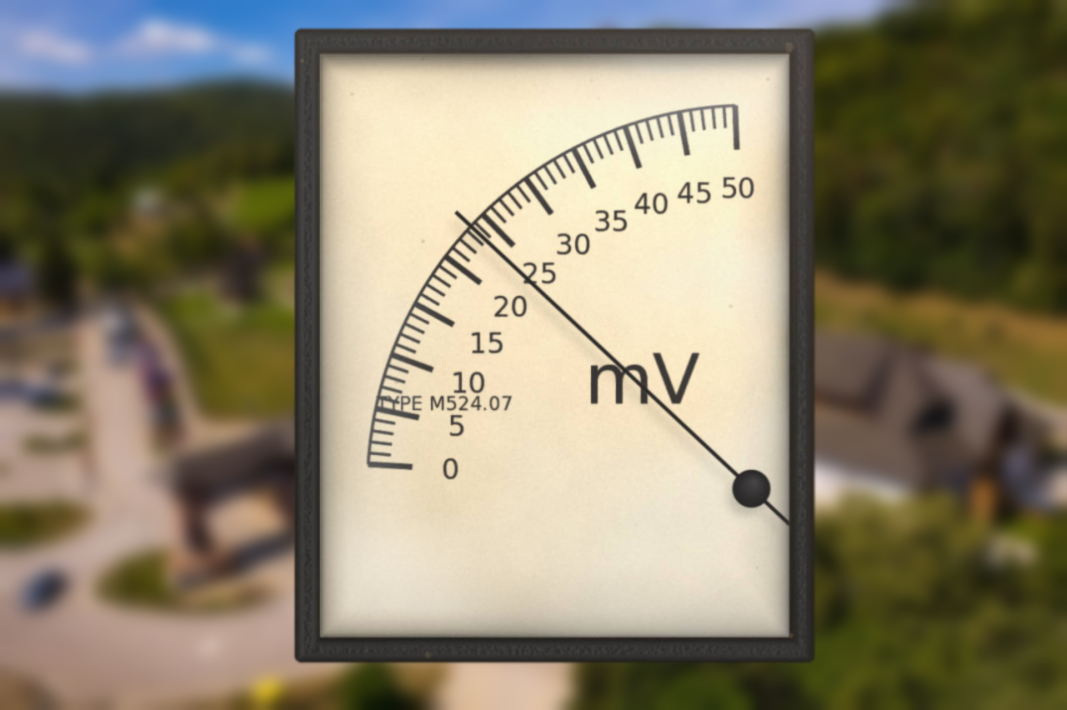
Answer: mV 23.5
